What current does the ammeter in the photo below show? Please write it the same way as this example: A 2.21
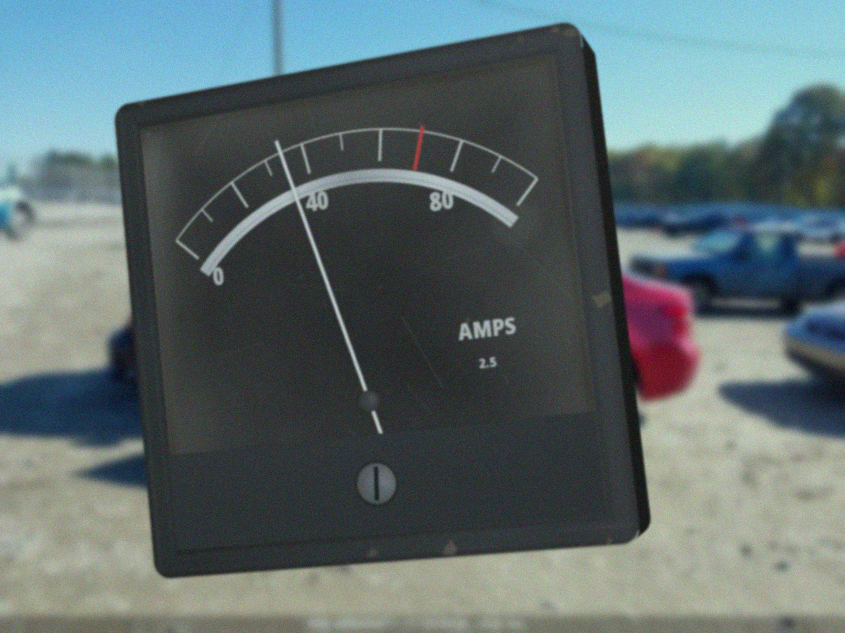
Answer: A 35
